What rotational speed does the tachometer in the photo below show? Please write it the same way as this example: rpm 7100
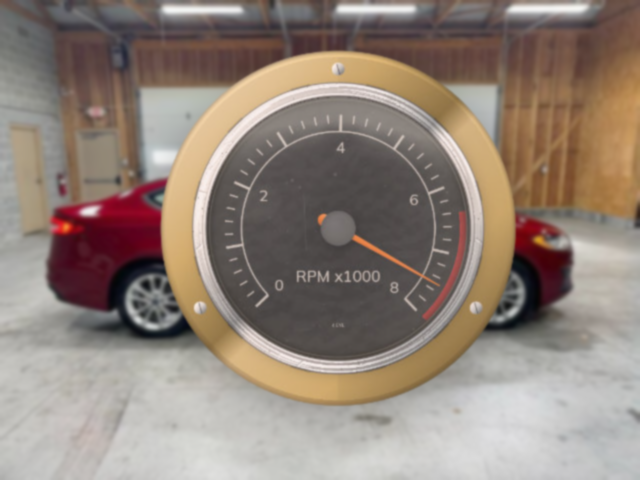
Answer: rpm 7500
